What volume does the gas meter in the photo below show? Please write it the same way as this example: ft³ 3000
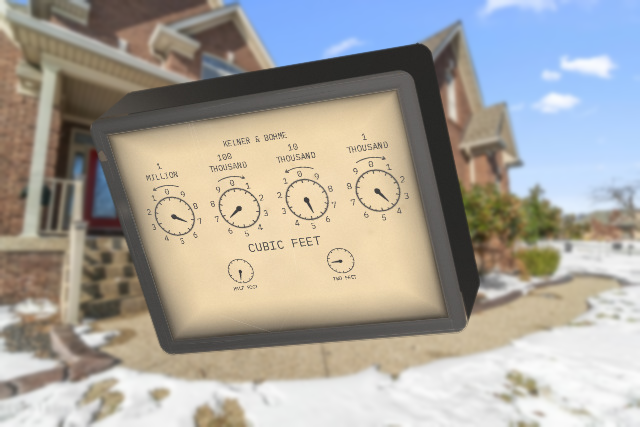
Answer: ft³ 665400
